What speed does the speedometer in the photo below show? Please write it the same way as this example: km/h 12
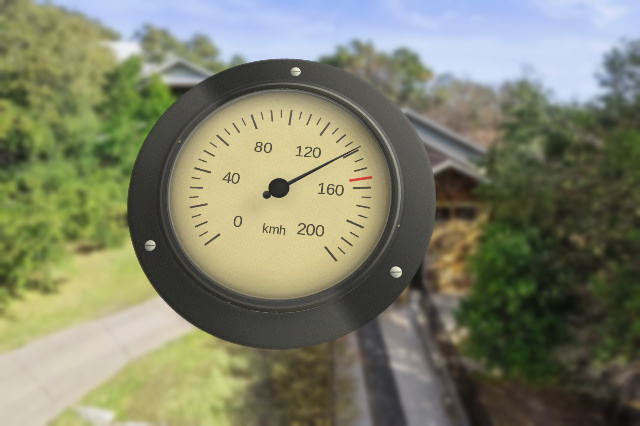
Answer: km/h 140
